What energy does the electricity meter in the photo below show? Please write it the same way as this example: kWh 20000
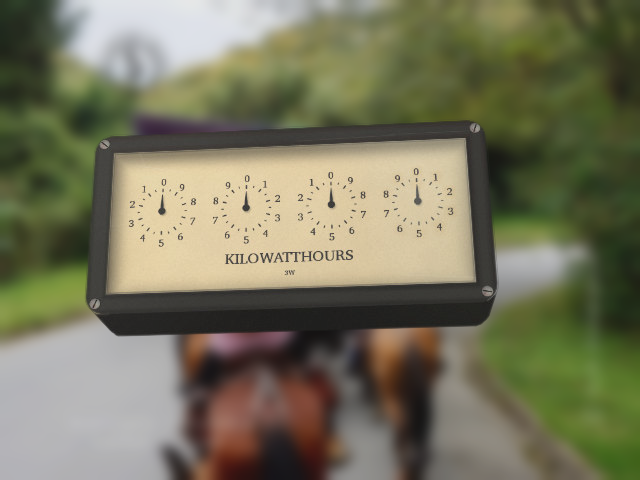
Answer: kWh 0
